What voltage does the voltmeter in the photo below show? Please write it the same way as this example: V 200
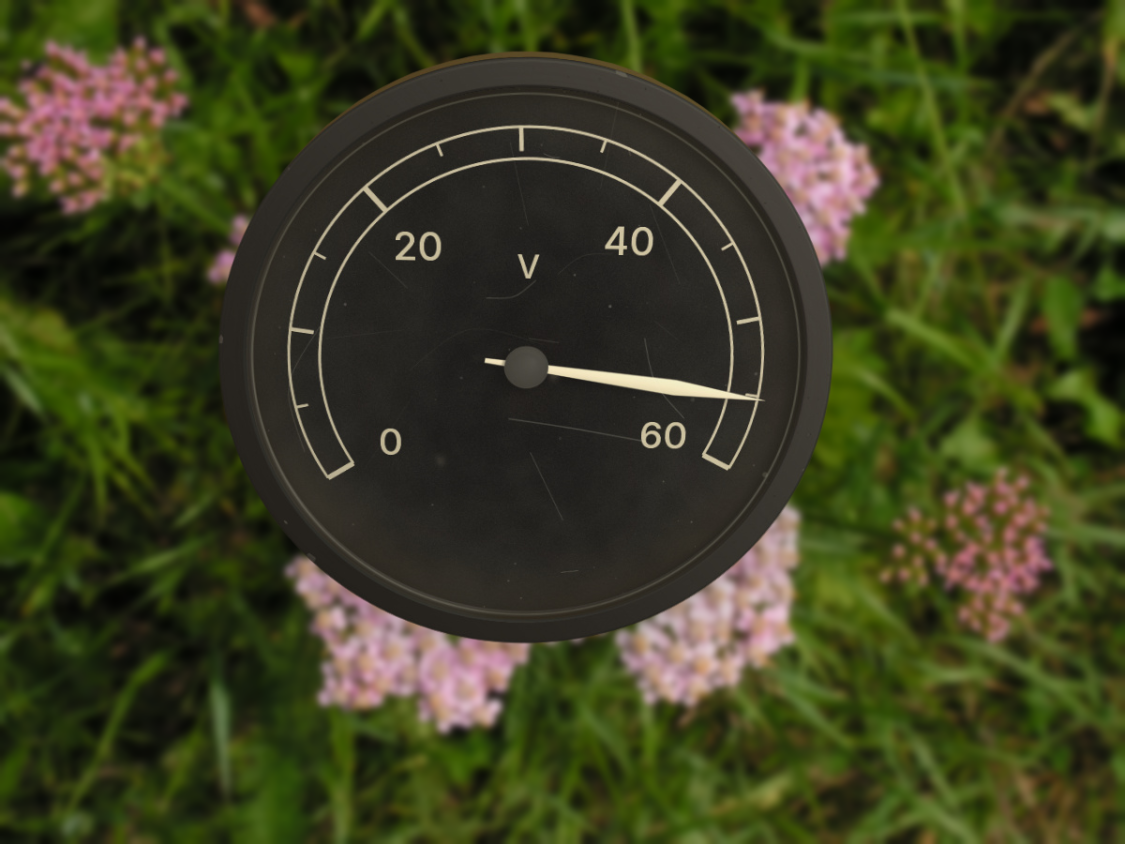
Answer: V 55
